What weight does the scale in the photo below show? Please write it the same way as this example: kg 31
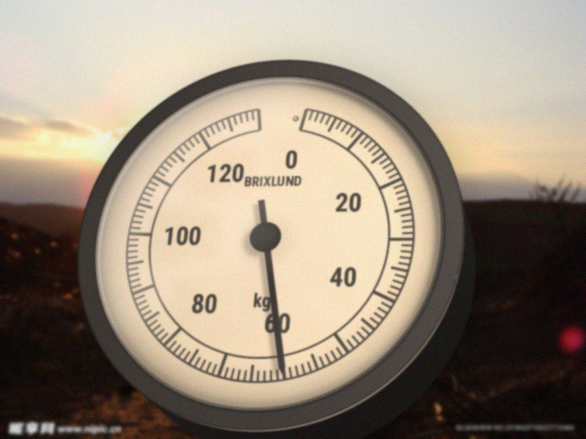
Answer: kg 60
